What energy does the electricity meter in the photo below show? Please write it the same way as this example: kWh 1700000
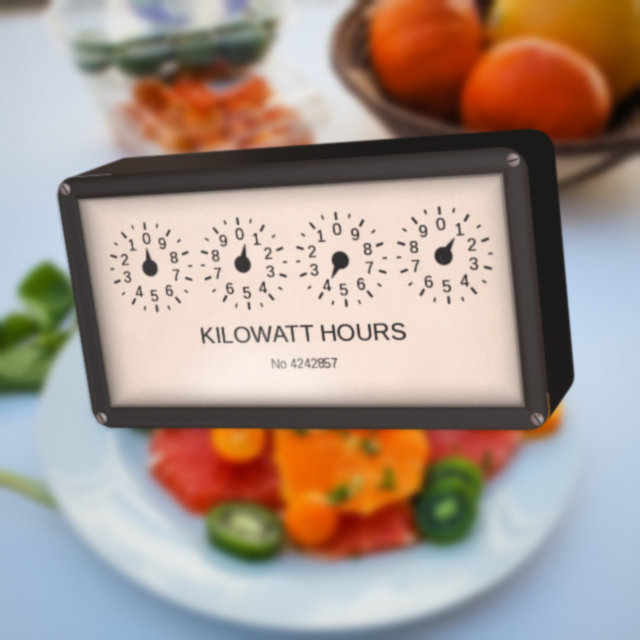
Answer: kWh 41
